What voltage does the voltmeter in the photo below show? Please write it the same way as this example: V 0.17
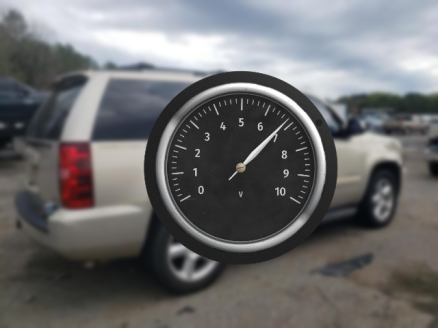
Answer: V 6.8
